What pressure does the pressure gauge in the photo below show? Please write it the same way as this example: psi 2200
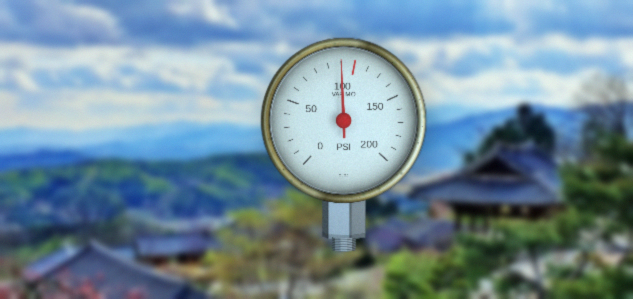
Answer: psi 100
